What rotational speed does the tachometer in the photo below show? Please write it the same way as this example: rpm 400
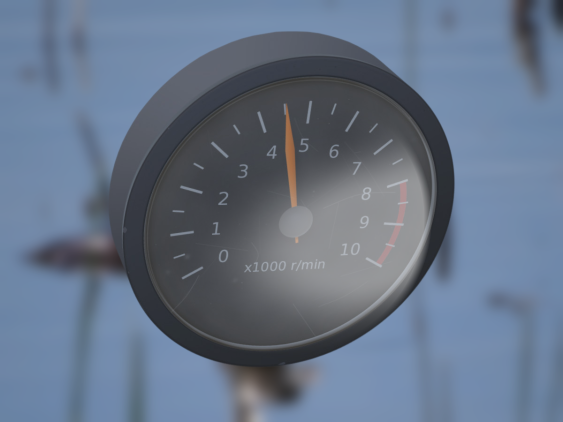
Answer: rpm 4500
